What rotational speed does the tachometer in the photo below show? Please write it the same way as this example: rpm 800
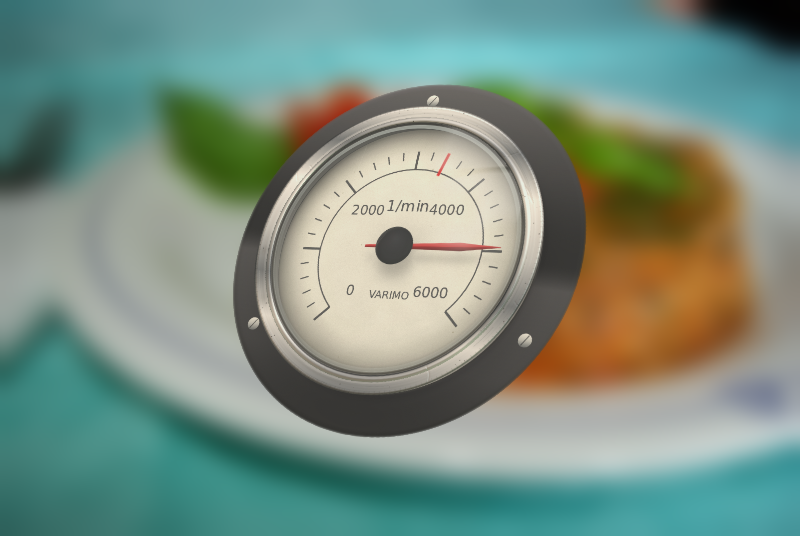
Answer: rpm 5000
